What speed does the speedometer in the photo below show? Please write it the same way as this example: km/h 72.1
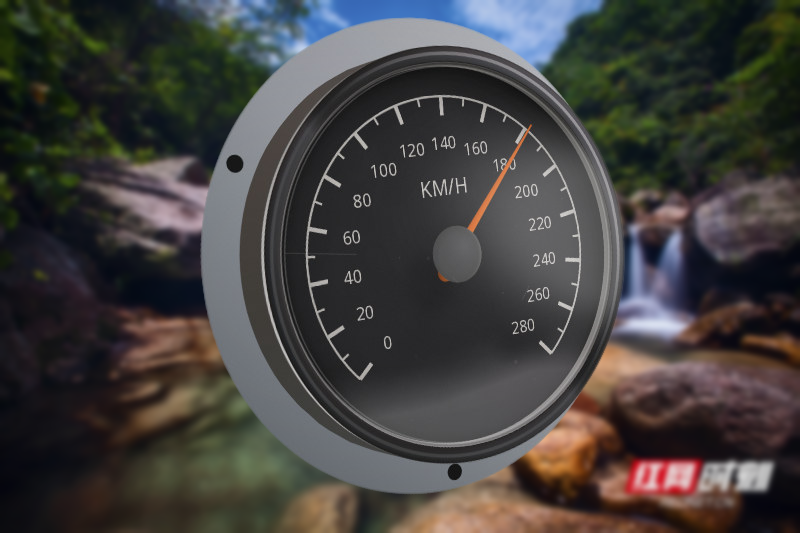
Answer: km/h 180
